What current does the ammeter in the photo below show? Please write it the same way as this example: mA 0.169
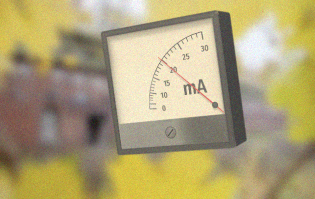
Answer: mA 20
